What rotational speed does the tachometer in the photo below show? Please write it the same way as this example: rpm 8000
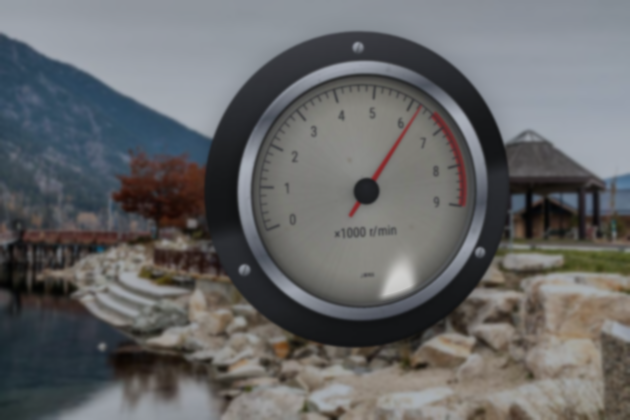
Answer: rpm 6200
